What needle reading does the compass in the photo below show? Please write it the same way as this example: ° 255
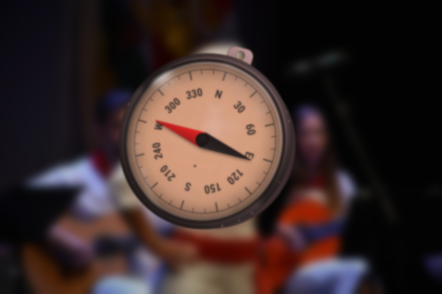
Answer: ° 275
